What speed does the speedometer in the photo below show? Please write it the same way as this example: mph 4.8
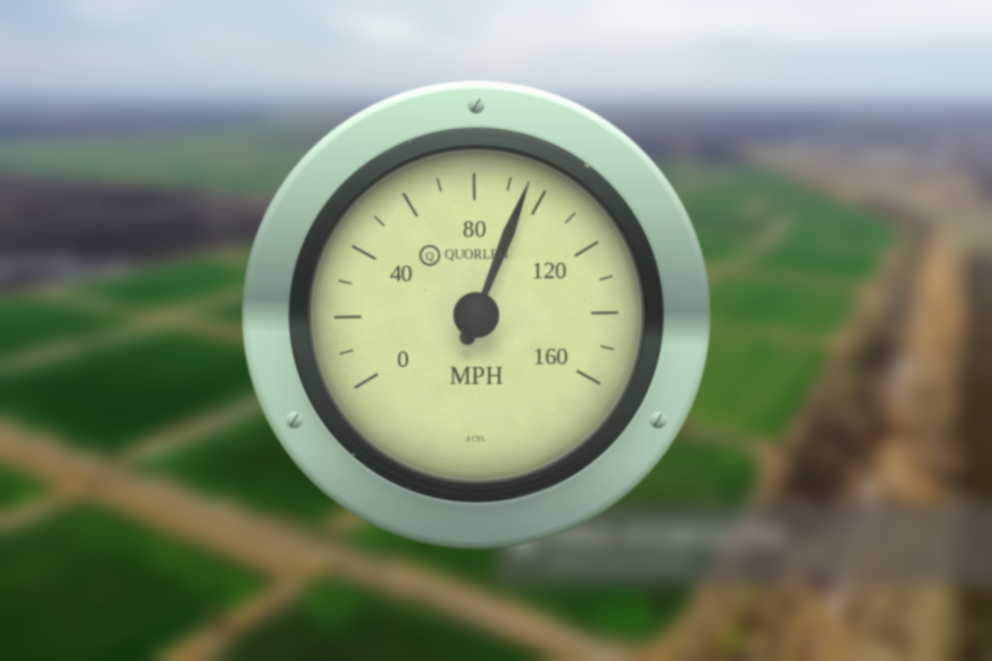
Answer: mph 95
